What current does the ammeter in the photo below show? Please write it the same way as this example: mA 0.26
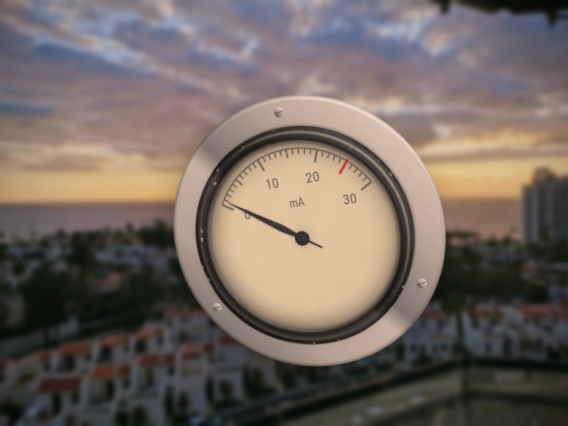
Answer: mA 1
